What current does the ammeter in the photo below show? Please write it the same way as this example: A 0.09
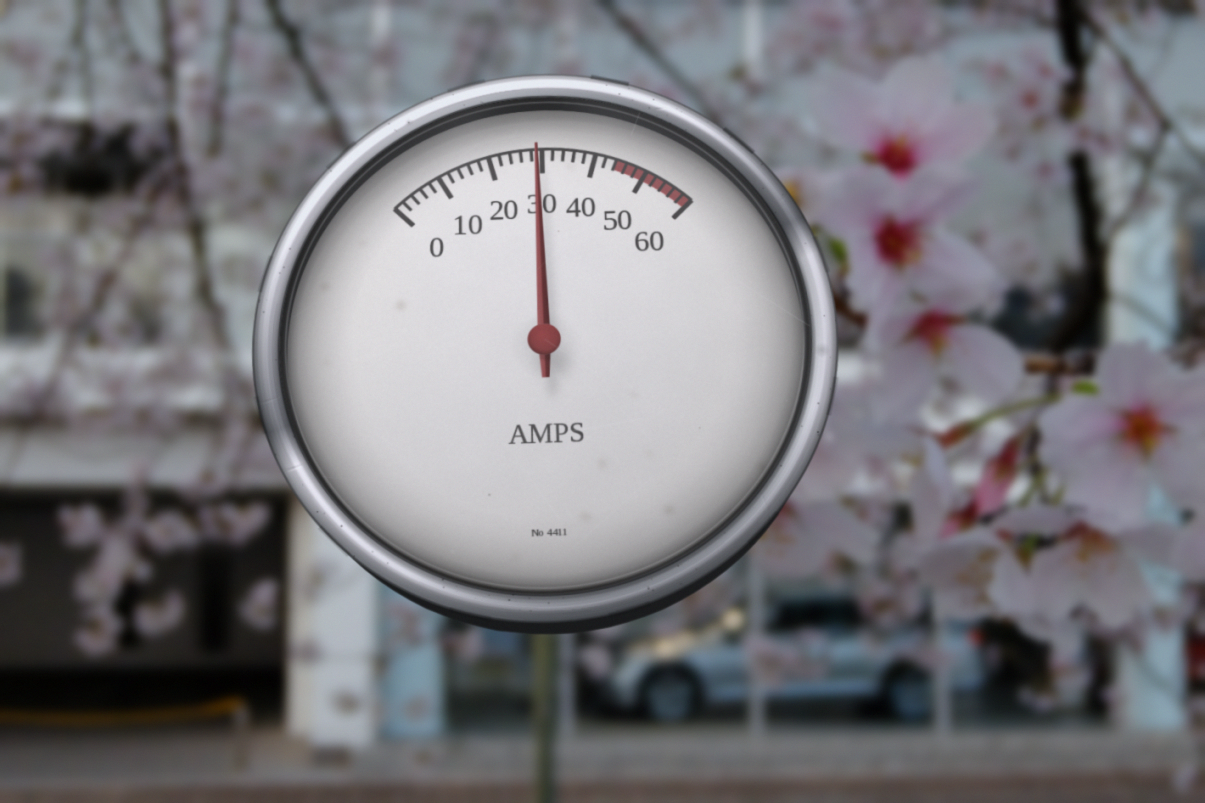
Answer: A 29
